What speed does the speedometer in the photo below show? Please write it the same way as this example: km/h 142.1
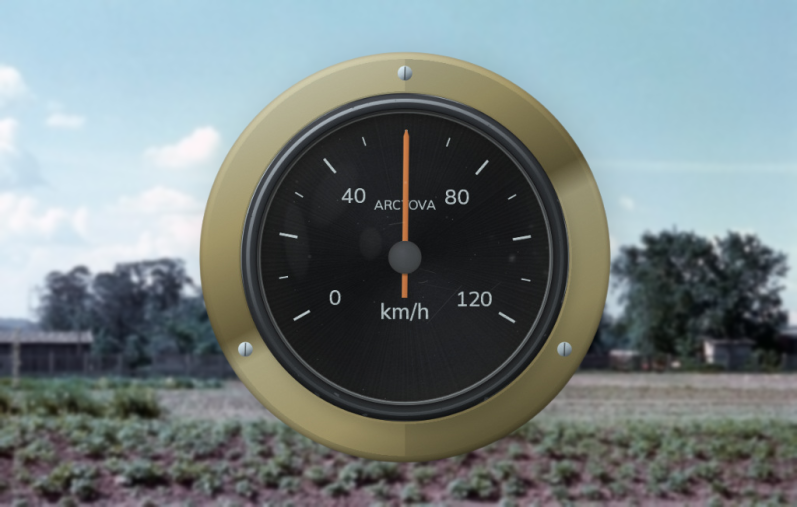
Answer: km/h 60
